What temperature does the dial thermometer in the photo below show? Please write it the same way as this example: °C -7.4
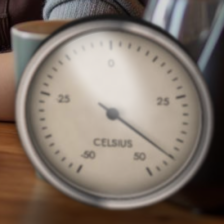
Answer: °C 42.5
